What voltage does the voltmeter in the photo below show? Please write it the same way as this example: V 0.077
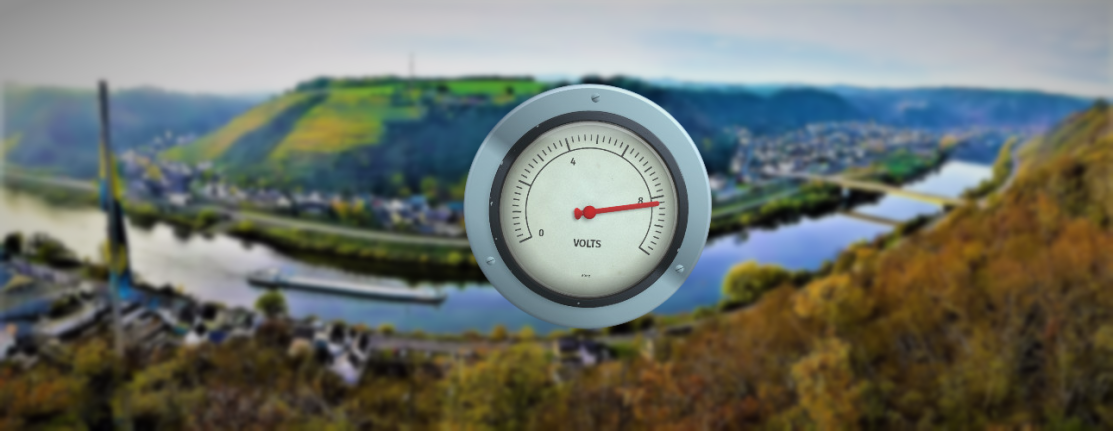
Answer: V 8.2
